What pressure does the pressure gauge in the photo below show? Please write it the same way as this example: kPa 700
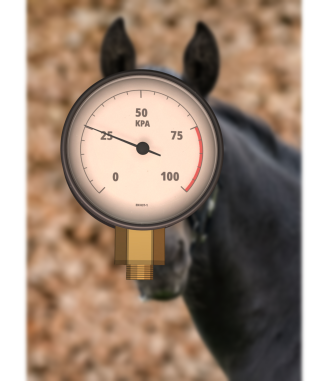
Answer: kPa 25
